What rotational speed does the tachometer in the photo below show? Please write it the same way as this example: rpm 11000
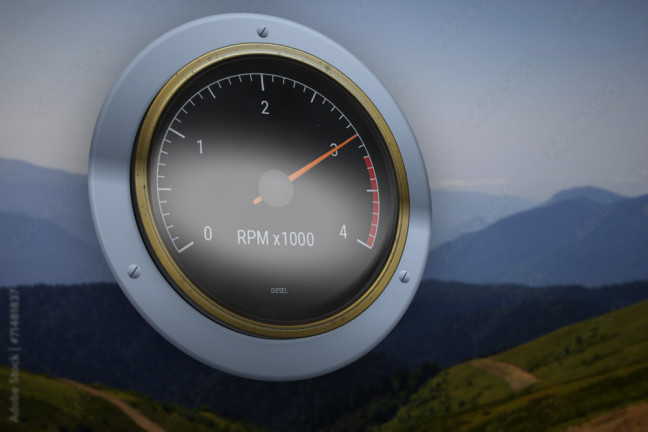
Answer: rpm 3000
